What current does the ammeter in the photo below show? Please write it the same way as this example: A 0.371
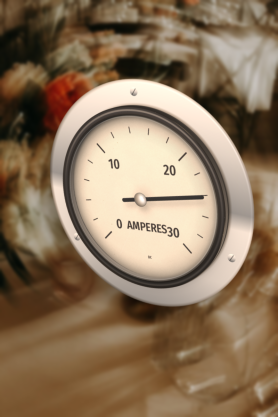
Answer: A 24
